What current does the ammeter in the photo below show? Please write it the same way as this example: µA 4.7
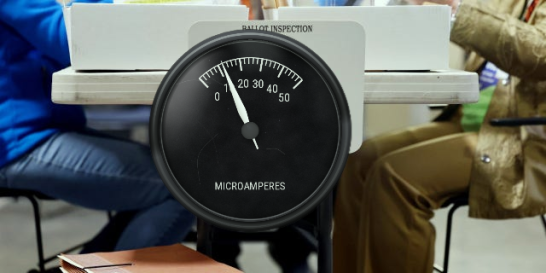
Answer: µA 12
